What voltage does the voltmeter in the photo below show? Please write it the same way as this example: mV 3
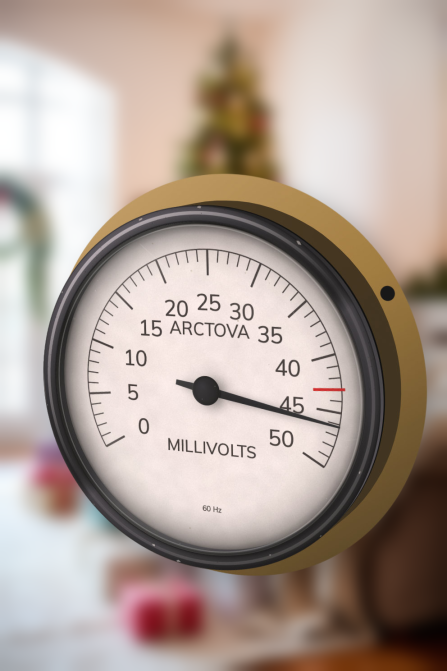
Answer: mV 46
